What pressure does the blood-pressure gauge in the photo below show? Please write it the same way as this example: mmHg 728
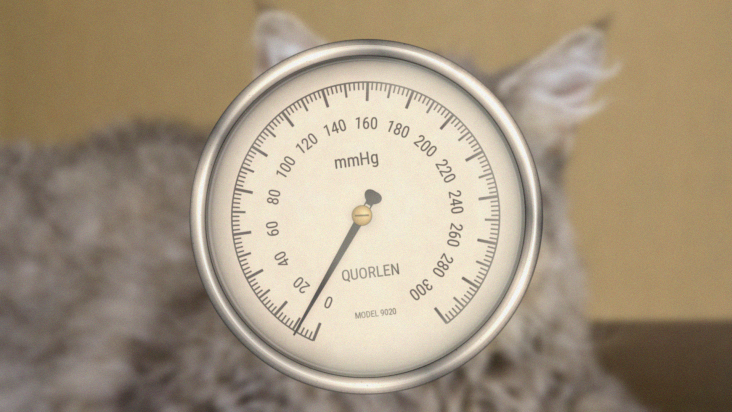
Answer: mmHg 8
